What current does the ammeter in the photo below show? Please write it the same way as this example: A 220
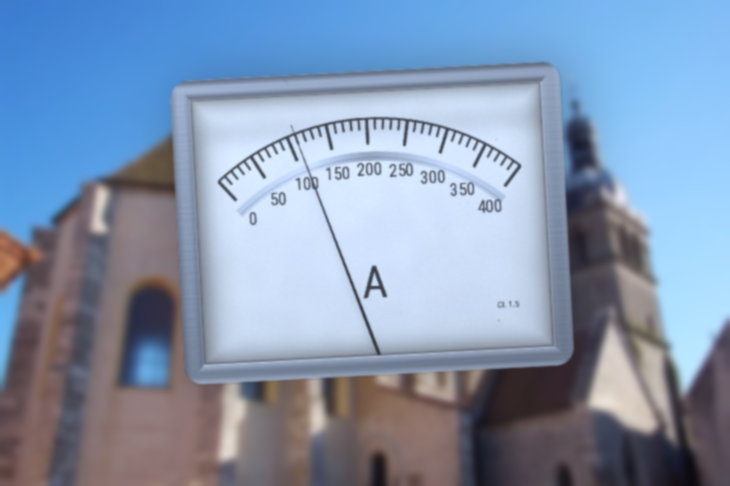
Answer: A 110
